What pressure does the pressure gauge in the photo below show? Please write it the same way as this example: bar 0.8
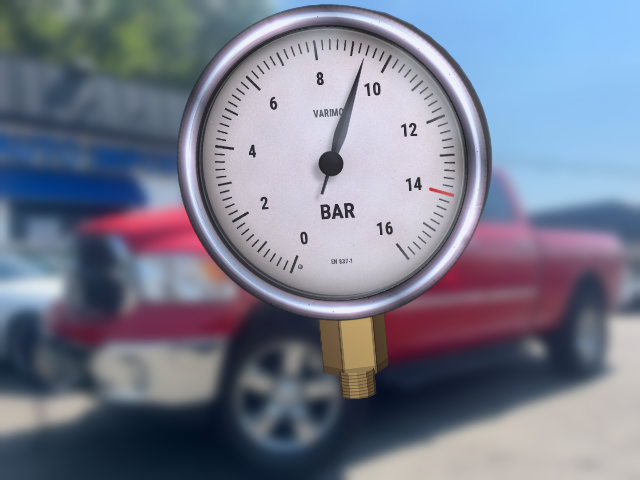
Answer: bar 9.4
